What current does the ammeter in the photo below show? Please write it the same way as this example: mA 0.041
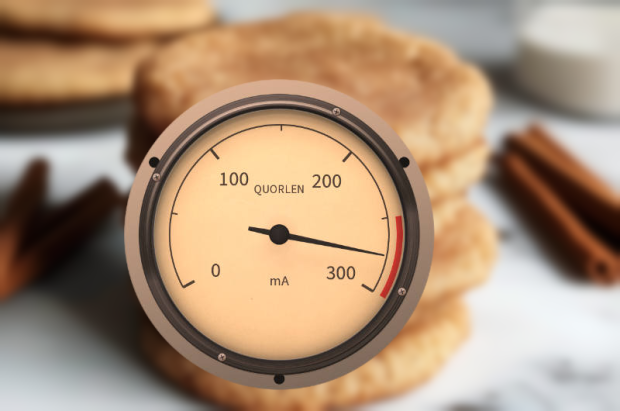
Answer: mA 275
